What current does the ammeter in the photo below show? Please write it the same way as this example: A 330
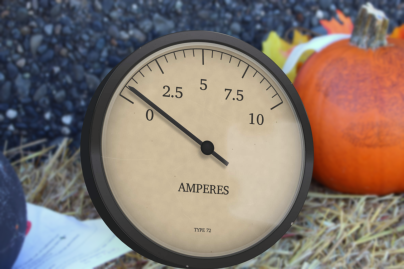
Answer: A 0.5
